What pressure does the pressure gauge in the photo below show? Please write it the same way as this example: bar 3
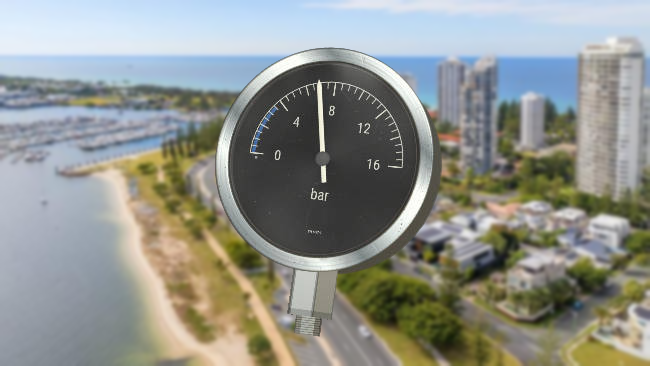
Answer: bar 7
